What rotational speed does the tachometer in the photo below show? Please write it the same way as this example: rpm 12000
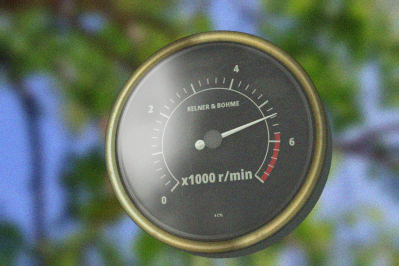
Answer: rpm 5400
